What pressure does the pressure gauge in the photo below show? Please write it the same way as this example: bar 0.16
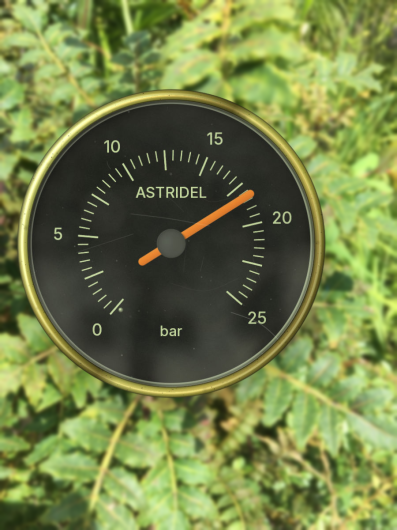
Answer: bar 18.25
